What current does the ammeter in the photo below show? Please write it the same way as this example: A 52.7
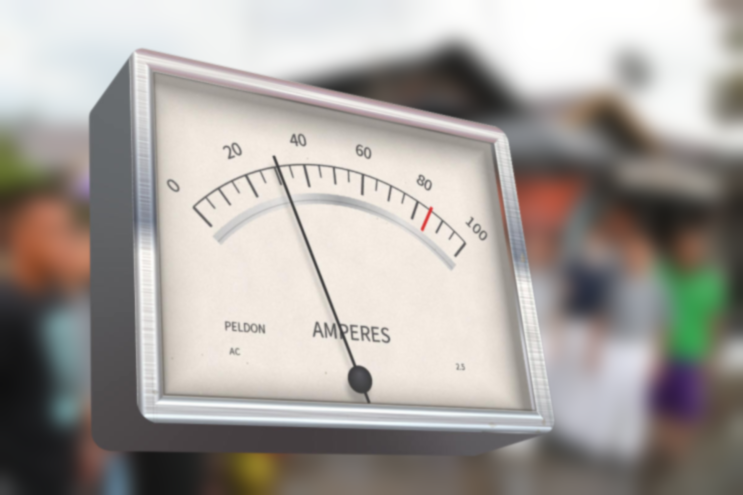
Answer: A 30
